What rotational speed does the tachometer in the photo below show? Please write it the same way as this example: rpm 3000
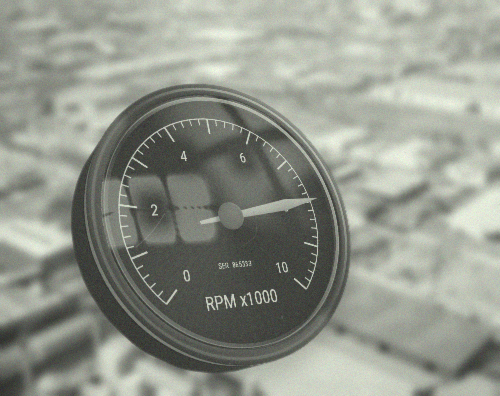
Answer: rpm 8000
